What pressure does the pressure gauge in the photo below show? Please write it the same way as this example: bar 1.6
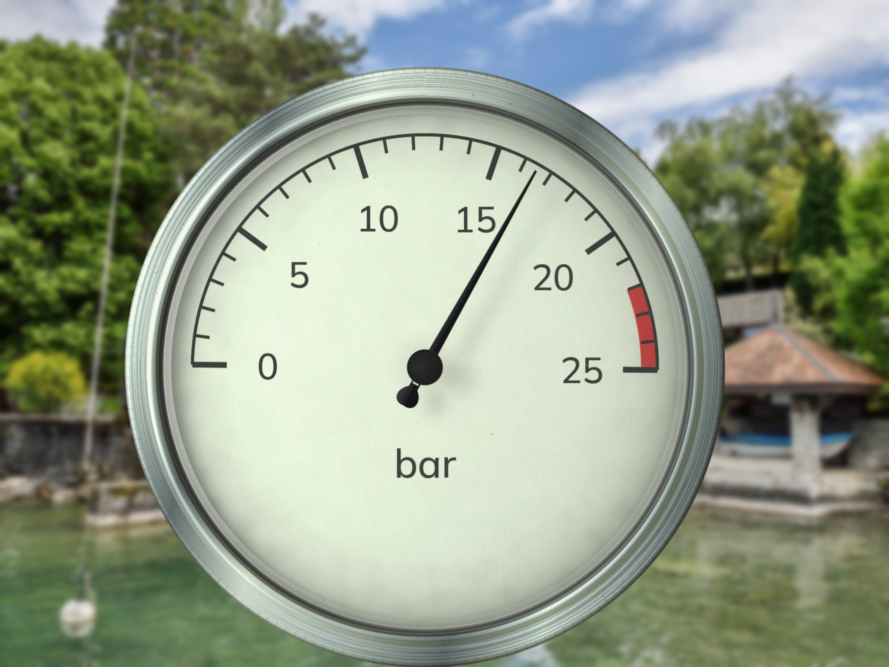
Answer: bar 16.5
